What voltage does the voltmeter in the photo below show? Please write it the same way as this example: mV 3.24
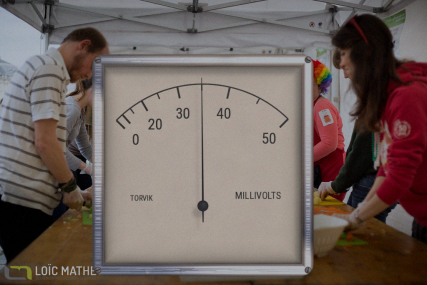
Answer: mV 35
